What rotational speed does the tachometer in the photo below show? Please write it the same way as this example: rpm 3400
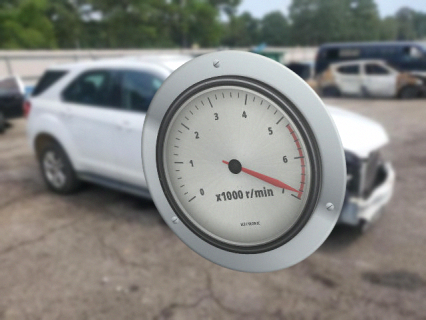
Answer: rpm 6800
